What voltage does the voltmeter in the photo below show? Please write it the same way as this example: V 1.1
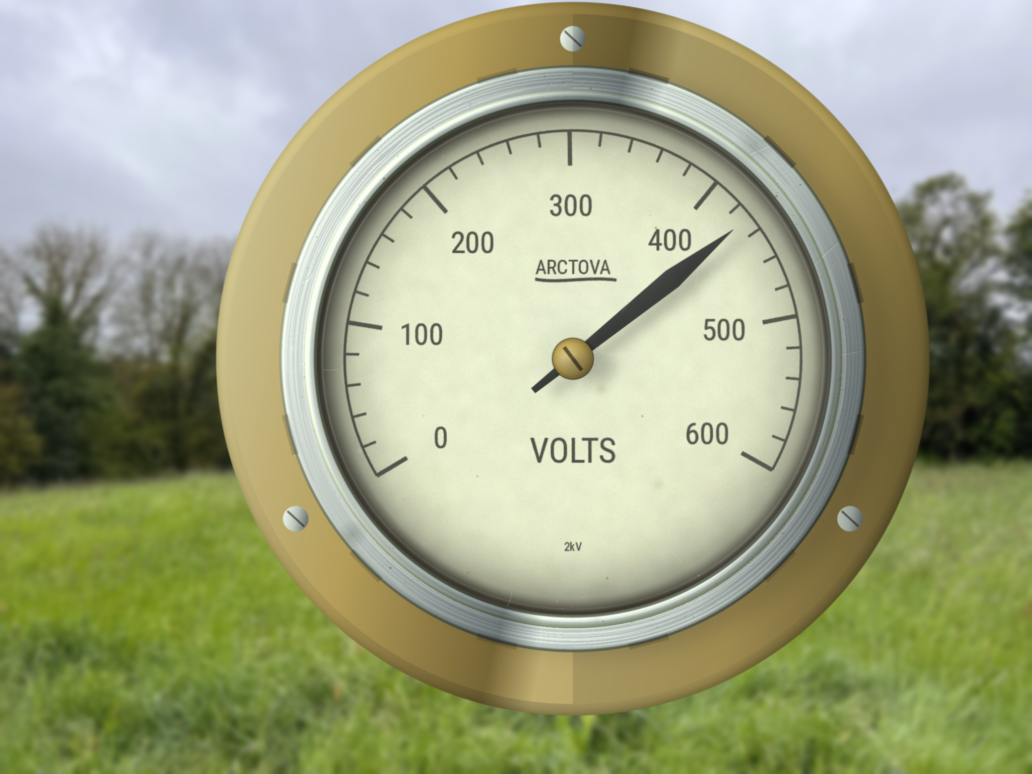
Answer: V 430
